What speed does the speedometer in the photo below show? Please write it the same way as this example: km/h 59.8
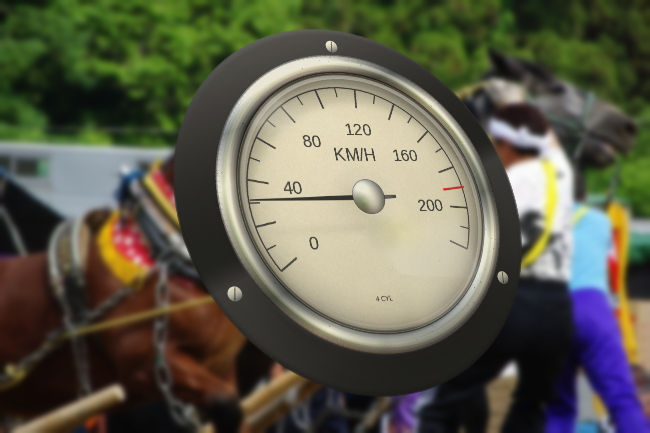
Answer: km/h 30
